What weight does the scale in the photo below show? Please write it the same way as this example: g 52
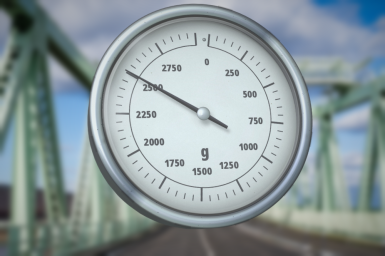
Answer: g 2500
